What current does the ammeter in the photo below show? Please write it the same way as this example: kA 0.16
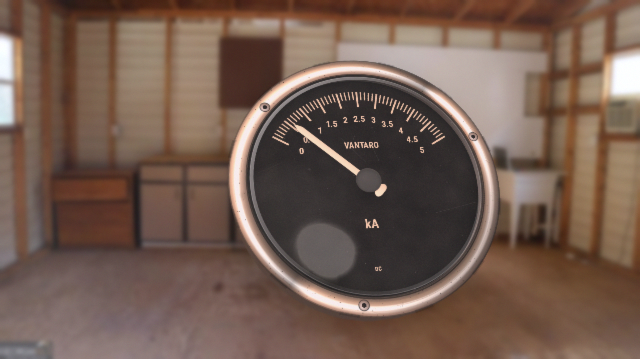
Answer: kA 0.5
